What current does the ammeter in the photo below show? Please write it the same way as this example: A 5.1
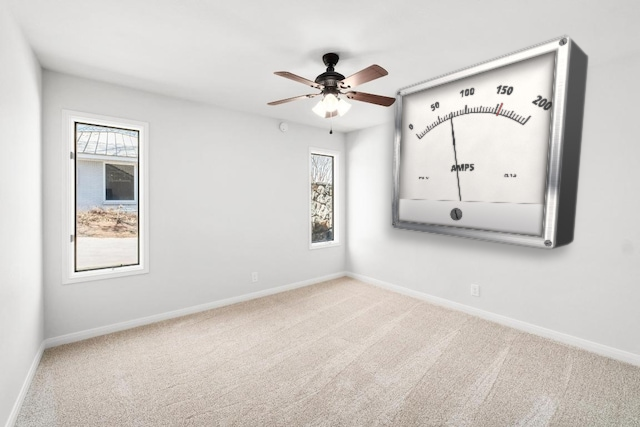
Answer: A 75
